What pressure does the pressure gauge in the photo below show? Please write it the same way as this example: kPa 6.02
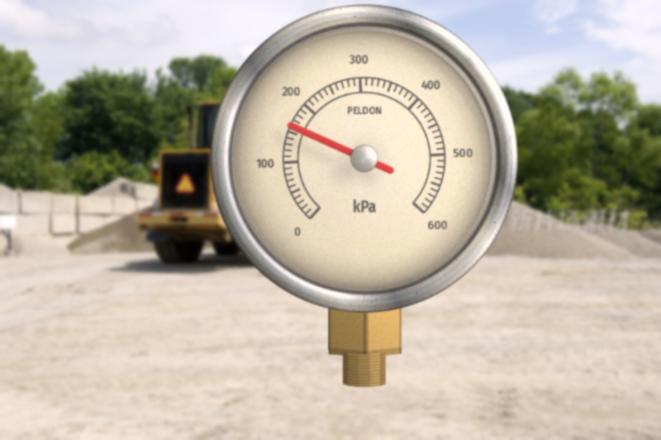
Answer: kPa 160
